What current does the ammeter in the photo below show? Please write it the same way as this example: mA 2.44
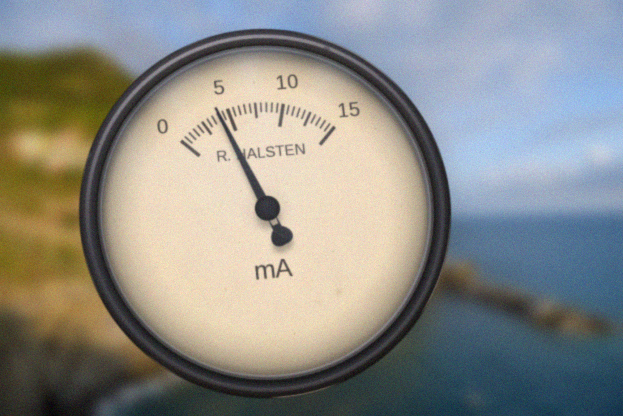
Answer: mA 4
